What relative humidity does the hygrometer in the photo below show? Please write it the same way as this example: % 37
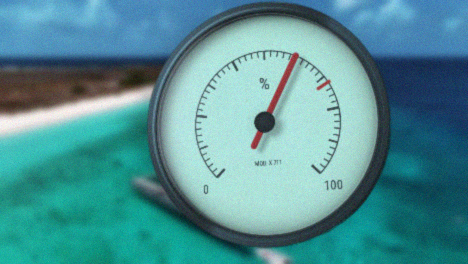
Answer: % 60
